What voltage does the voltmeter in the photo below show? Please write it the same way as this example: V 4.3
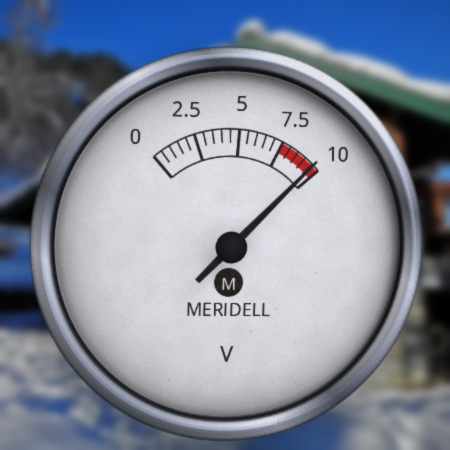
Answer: V 9.5
